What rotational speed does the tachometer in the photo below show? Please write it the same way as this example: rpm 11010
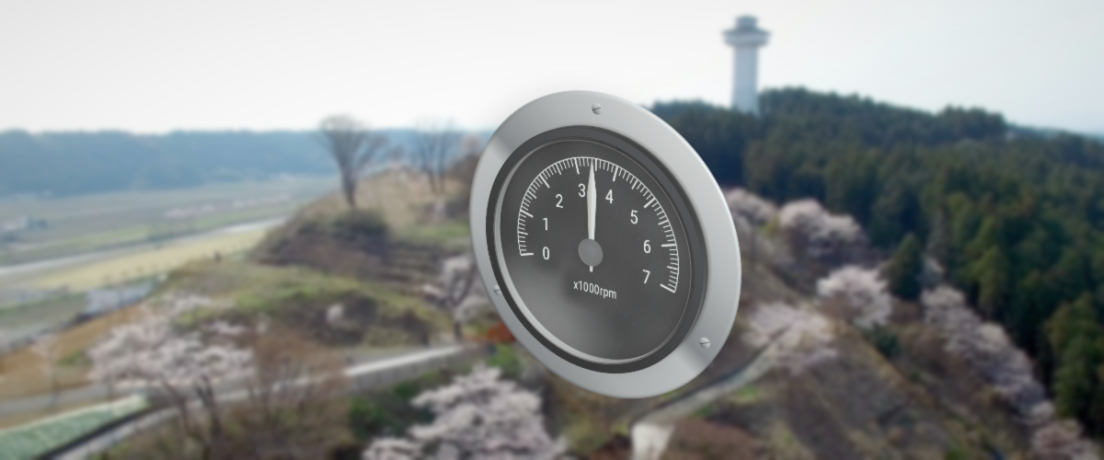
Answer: rpm 3500
